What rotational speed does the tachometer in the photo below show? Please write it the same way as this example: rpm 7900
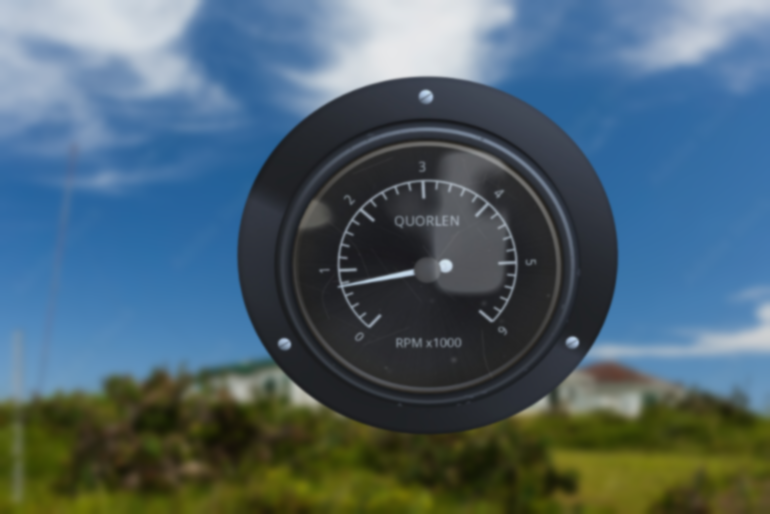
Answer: rpm 800
